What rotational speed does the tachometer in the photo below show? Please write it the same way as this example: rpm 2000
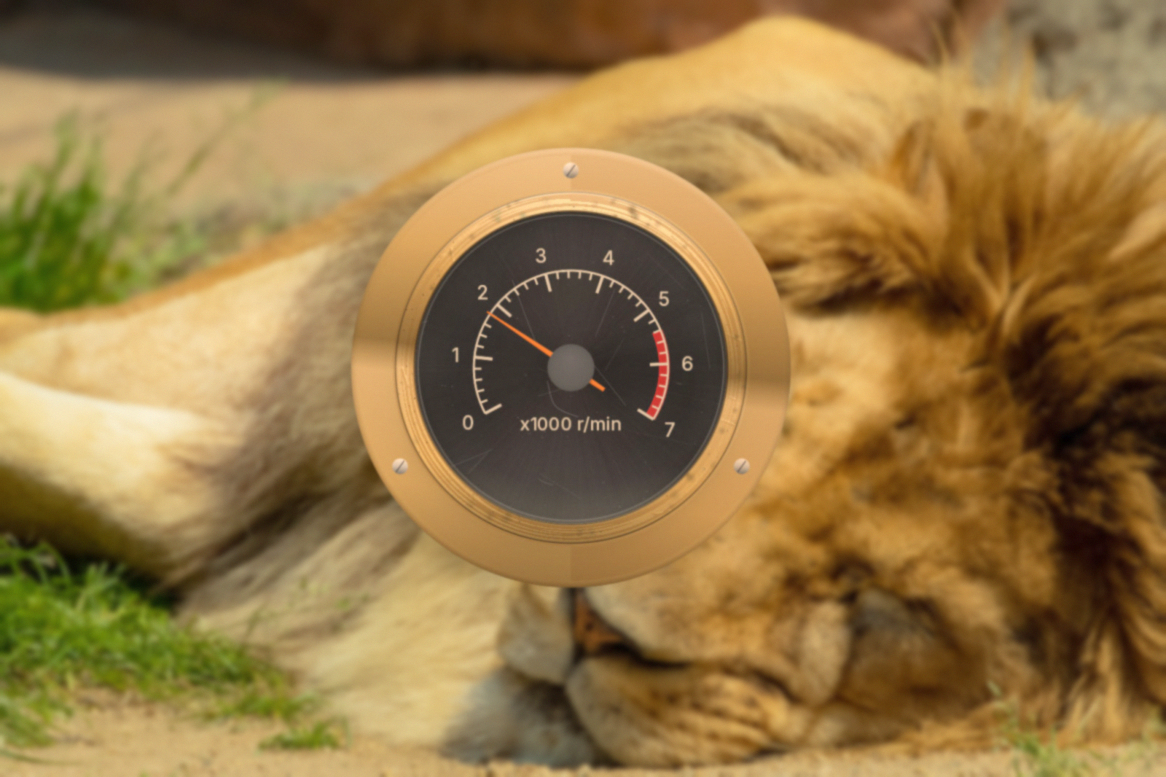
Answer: rpm 1800
